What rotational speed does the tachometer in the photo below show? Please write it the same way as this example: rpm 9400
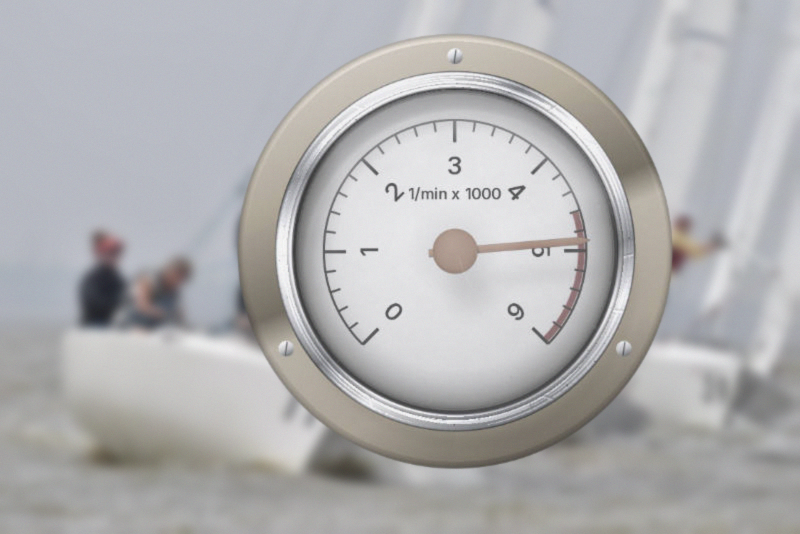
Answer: rpm 4900
